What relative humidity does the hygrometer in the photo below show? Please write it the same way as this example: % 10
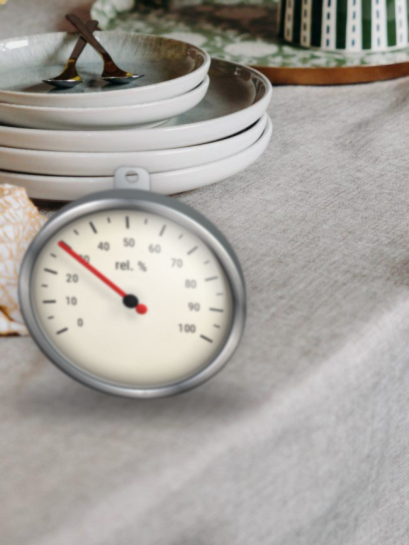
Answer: % 30
